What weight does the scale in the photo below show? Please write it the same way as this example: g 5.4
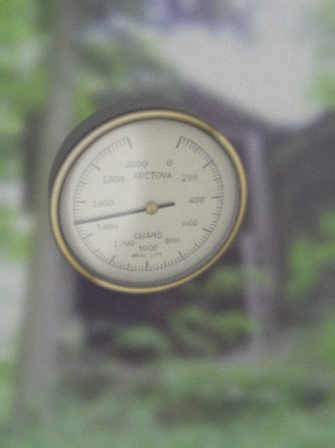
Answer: g 1500
